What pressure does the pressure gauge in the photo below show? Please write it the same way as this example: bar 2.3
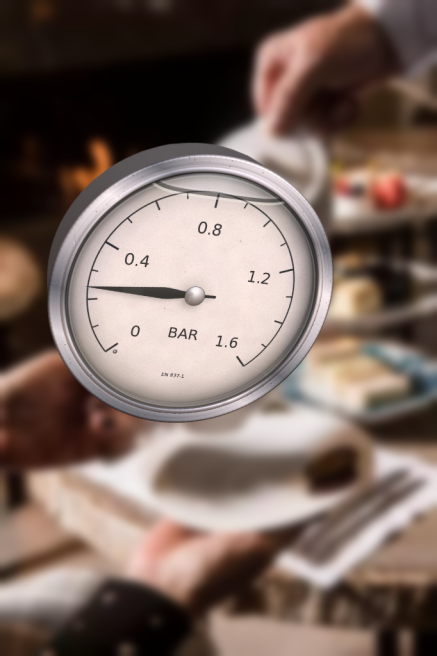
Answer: bar 0.25
